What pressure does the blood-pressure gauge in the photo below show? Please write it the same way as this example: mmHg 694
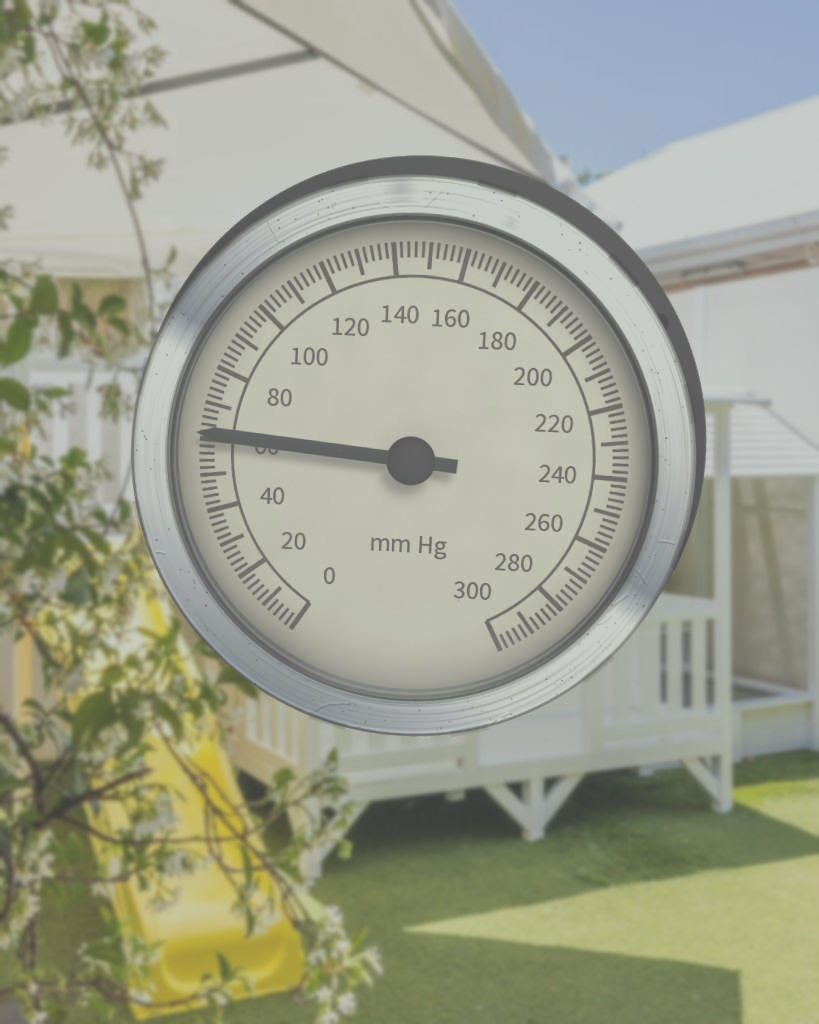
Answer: mmHg 62
